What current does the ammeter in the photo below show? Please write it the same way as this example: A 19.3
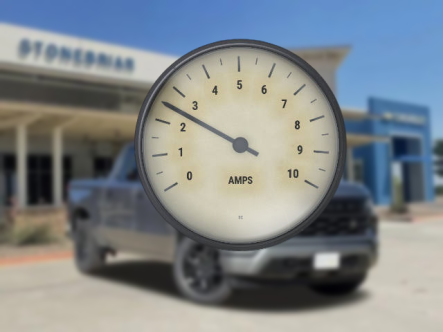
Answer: A 2.5
